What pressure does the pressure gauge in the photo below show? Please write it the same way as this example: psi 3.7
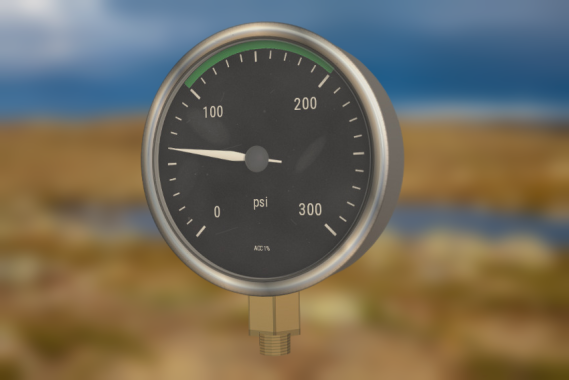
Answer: psi 60
